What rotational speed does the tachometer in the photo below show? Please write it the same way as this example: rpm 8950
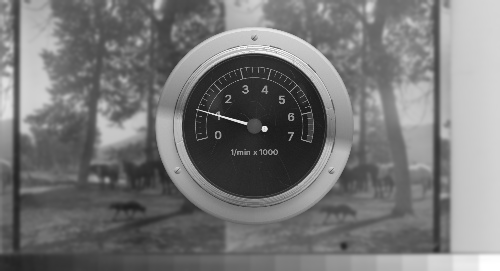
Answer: rpm 1000
